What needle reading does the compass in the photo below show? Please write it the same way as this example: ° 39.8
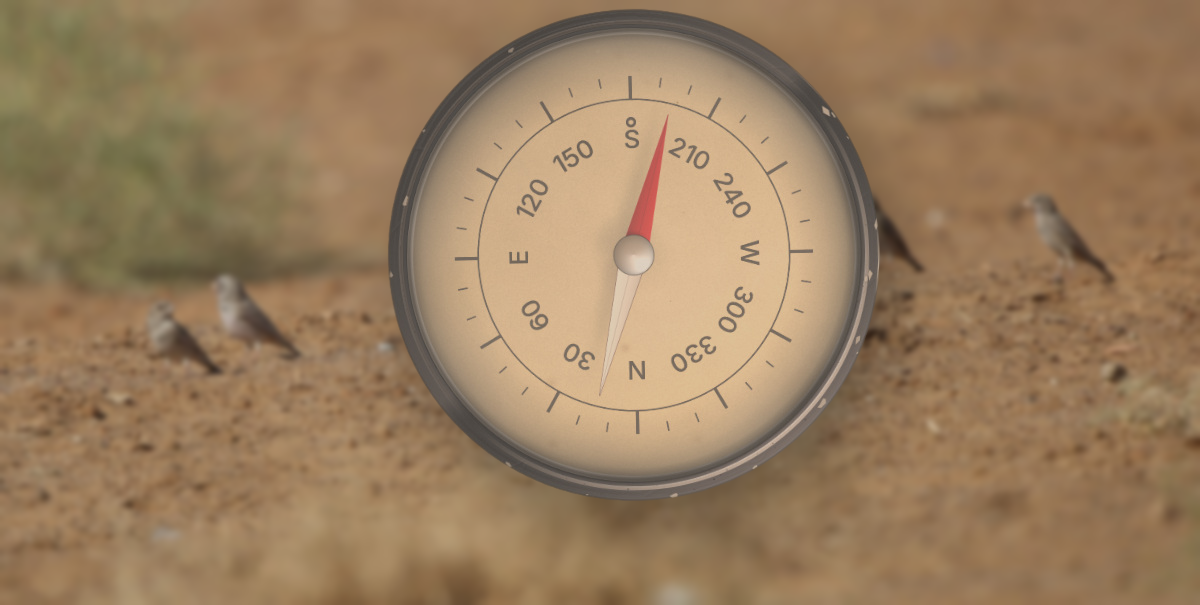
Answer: ° 195
